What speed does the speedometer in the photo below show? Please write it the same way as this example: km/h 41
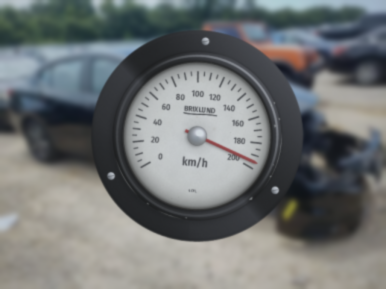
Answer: km/h 195
